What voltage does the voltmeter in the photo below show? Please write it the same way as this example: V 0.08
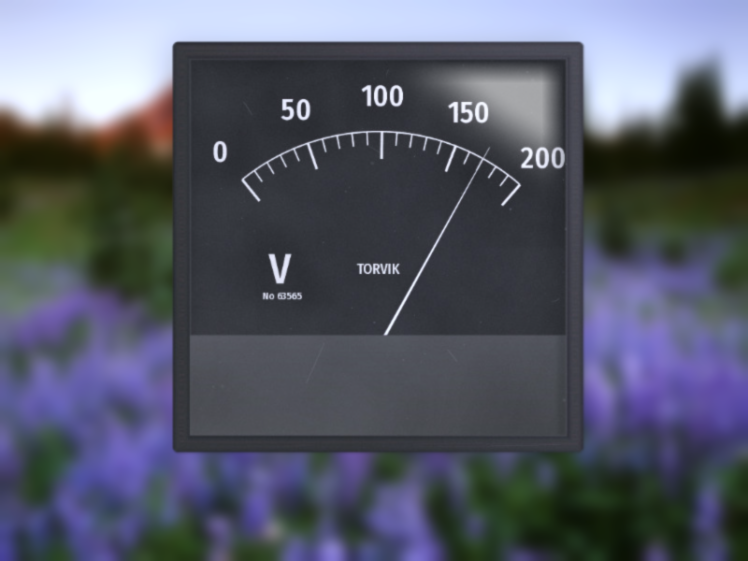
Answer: V 170
